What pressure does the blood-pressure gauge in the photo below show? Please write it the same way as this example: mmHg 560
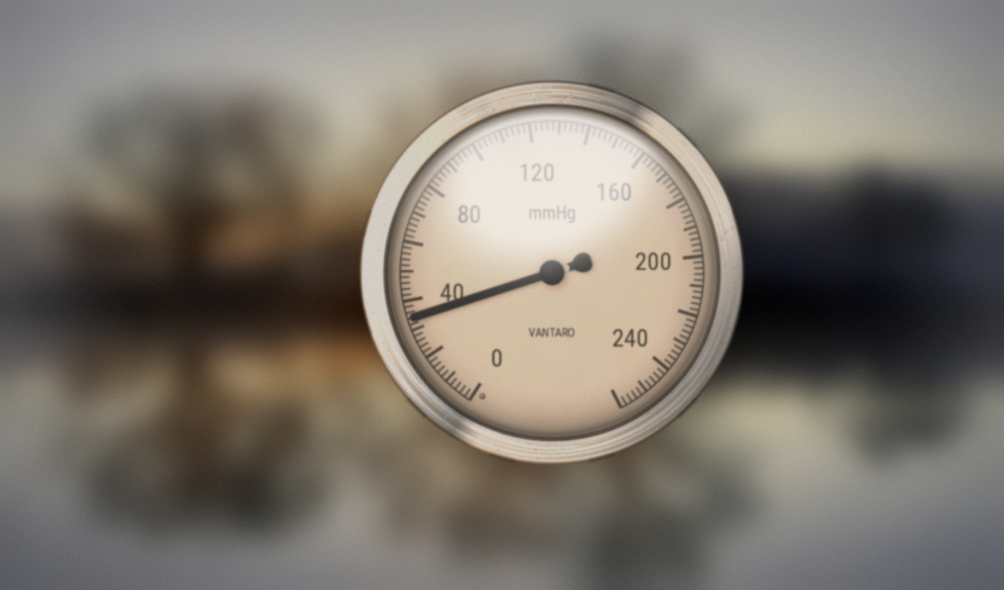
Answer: mmHg 34
